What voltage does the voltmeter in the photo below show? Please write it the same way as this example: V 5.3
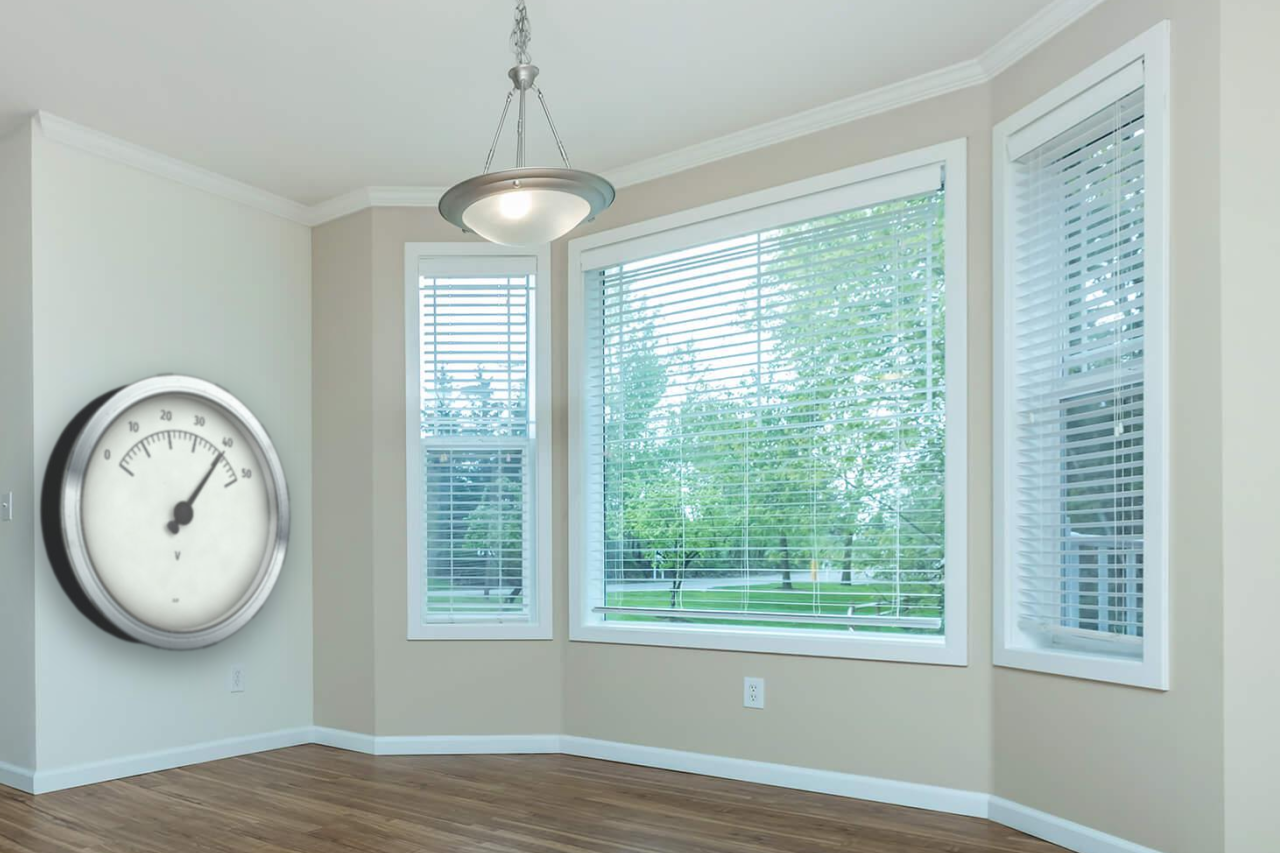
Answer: V 40
